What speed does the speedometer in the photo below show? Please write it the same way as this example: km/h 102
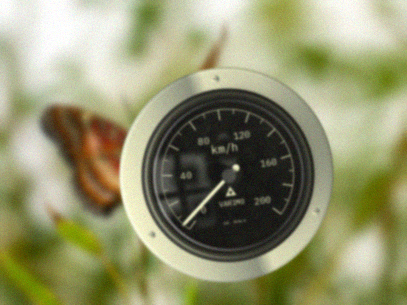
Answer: km/h 5
